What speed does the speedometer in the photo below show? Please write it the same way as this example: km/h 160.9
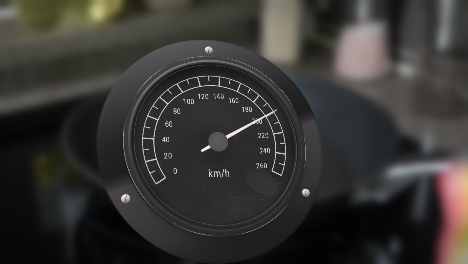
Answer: km/h 200
